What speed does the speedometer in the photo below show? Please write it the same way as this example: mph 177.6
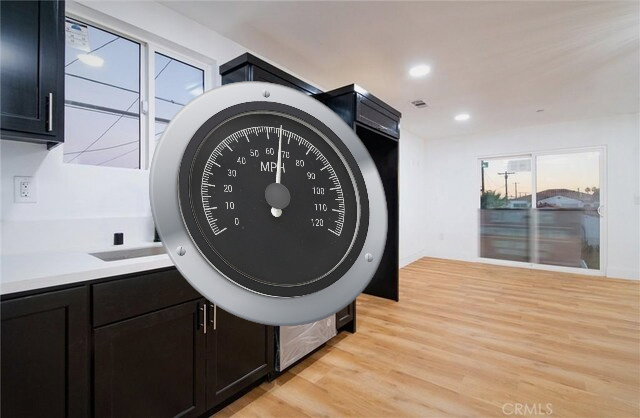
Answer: mph 65
